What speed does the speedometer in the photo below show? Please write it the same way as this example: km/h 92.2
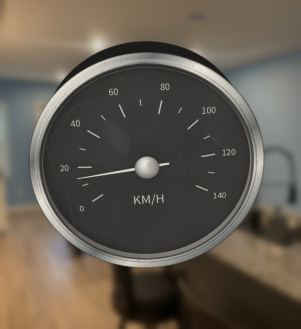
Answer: km/h 15
